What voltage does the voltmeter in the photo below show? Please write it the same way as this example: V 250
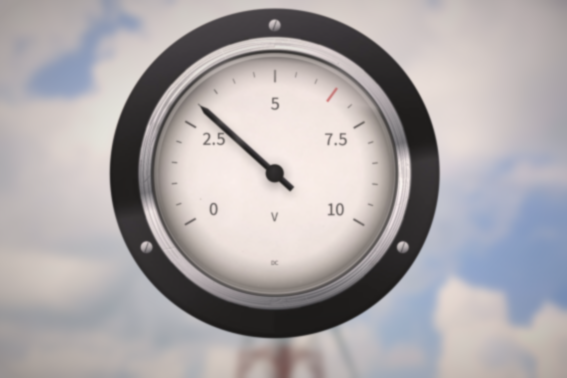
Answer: V 3
